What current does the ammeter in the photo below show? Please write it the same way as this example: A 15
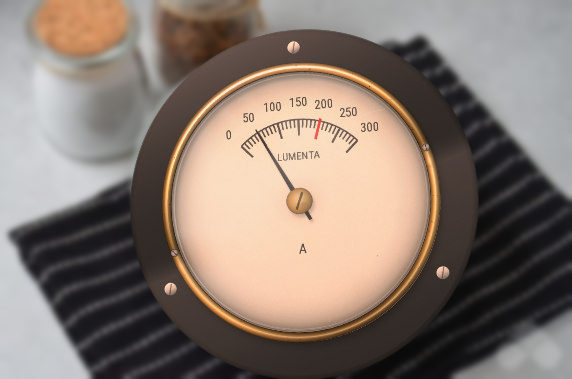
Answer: A 50
